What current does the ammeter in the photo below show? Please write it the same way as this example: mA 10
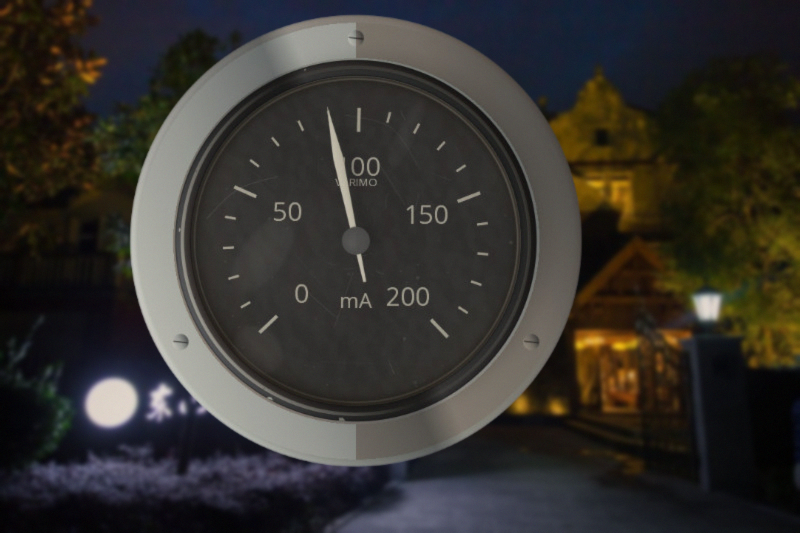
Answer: mA 90
